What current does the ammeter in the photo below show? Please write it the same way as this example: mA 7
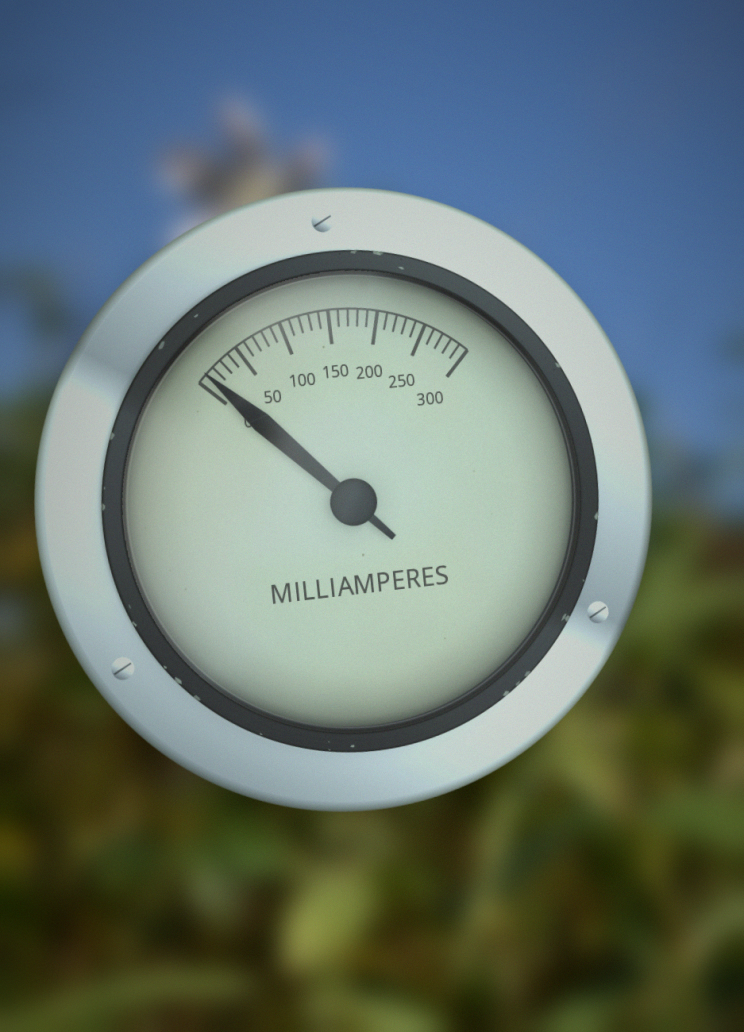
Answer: mA 10
